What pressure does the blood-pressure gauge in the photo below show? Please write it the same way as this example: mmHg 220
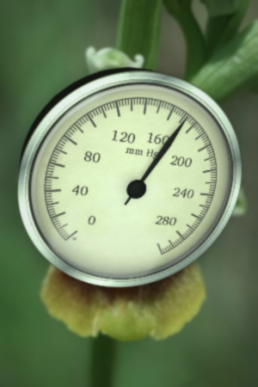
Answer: mmHg 170
